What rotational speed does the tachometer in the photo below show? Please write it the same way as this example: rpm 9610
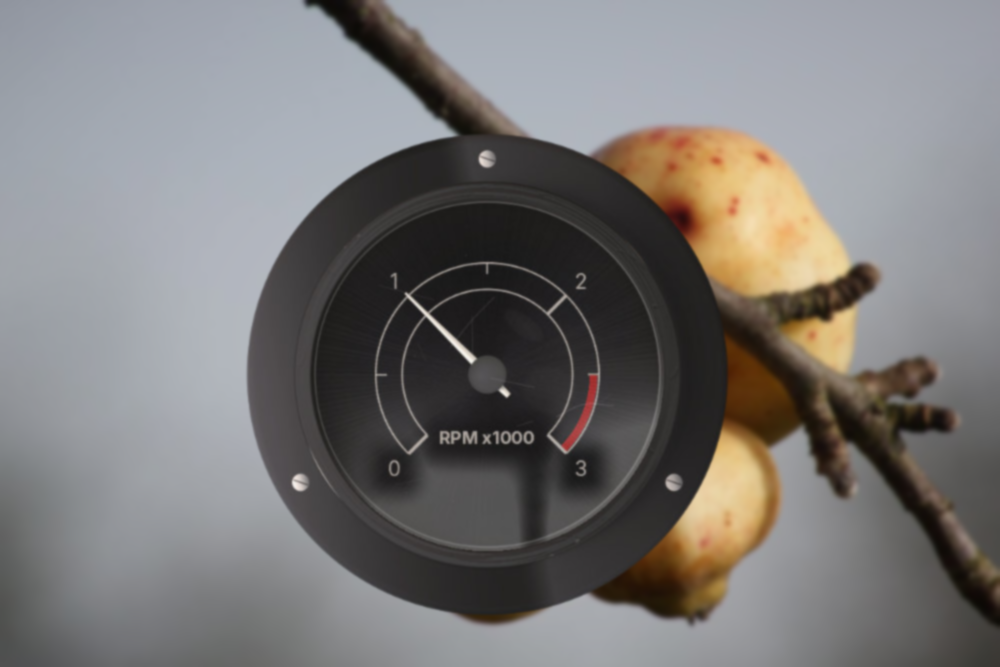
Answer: rpm 1000
